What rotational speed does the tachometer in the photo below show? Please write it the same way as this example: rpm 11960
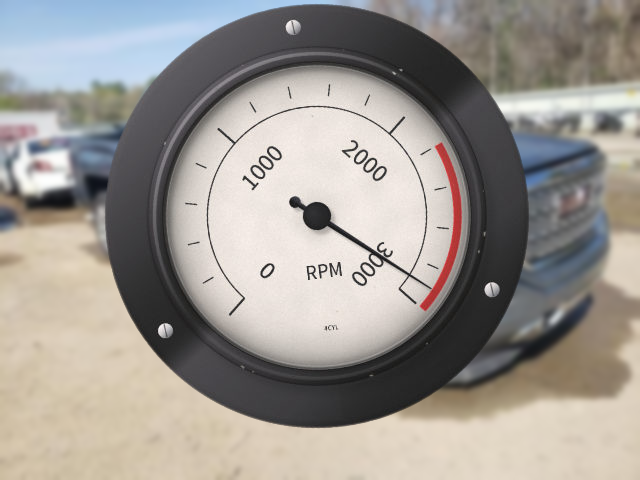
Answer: rpm 2900
